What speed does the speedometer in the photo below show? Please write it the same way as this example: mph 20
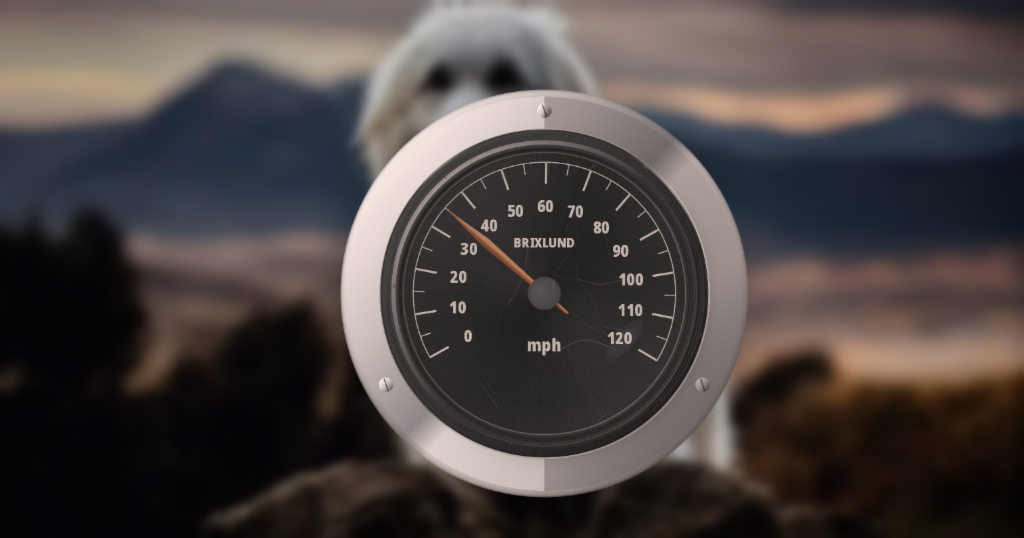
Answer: mph 35
